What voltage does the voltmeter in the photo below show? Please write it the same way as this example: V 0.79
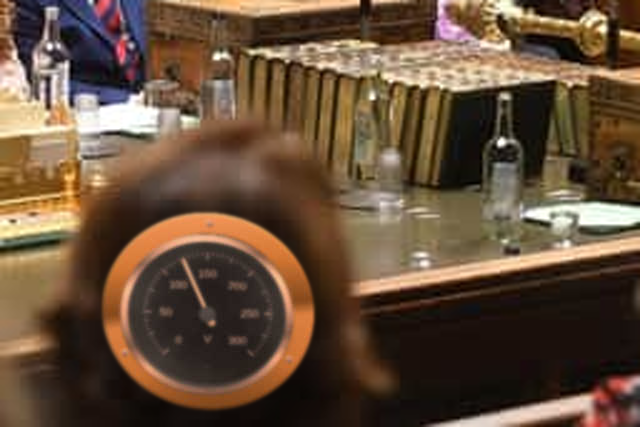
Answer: V 125
